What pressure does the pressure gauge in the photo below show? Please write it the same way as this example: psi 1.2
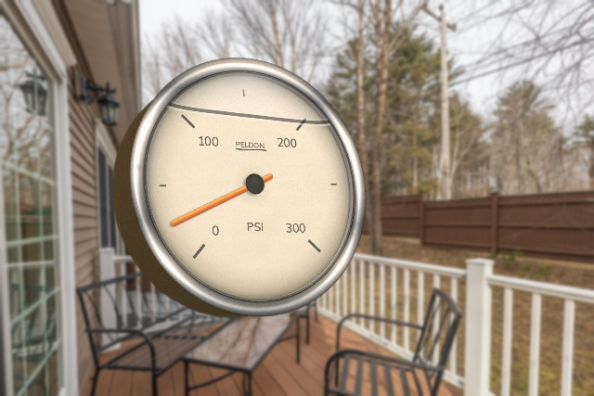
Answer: psi 25
